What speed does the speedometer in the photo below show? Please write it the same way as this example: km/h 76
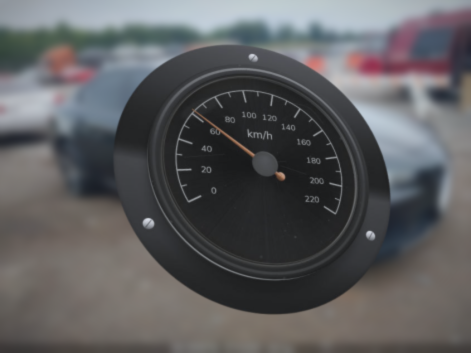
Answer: km/h 60
